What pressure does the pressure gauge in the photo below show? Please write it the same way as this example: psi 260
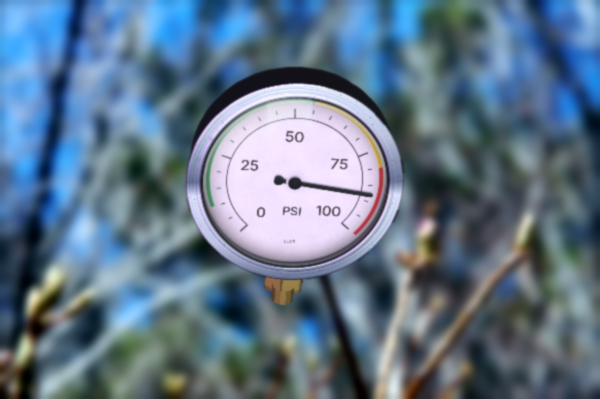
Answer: psi 87.5
